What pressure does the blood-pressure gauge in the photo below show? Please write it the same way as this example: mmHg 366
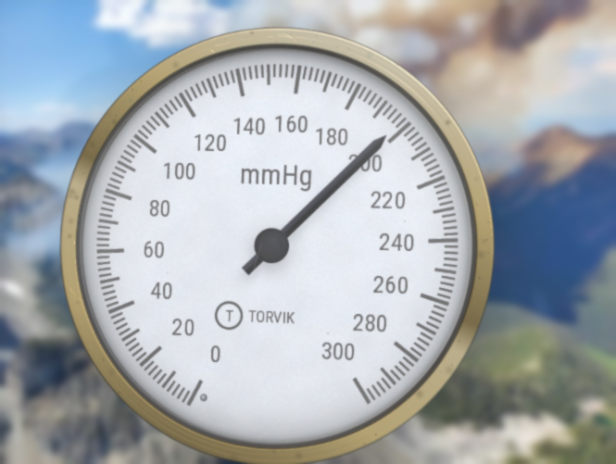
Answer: mmHg 198
